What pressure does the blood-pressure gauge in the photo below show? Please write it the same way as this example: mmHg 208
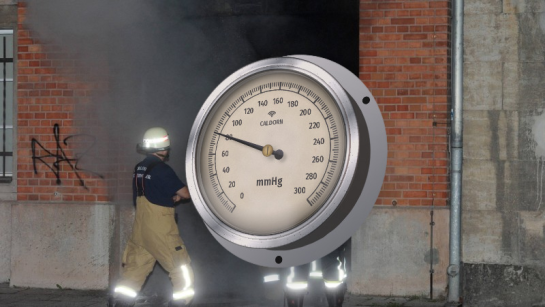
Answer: mmHg 80
